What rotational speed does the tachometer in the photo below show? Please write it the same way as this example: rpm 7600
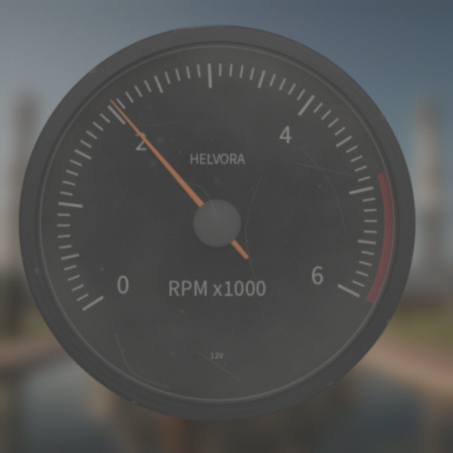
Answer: rpm 2050
